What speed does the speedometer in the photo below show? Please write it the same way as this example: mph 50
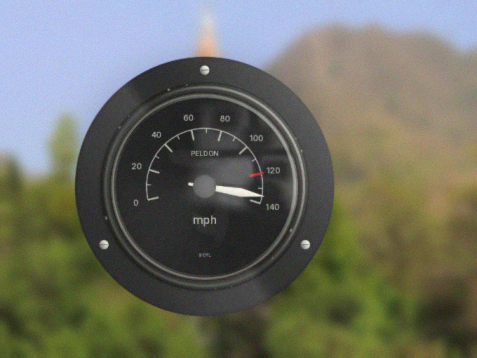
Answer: mph 135
